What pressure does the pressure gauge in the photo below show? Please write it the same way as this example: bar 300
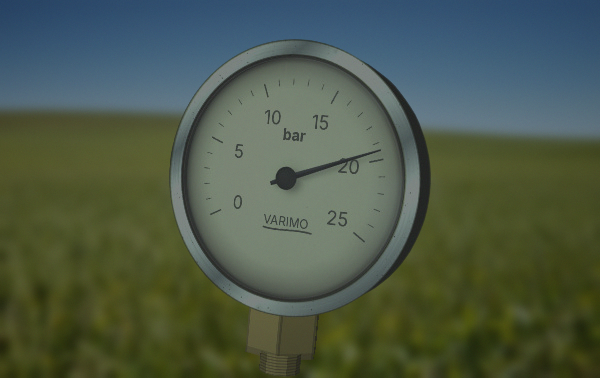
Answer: bar 19.5
